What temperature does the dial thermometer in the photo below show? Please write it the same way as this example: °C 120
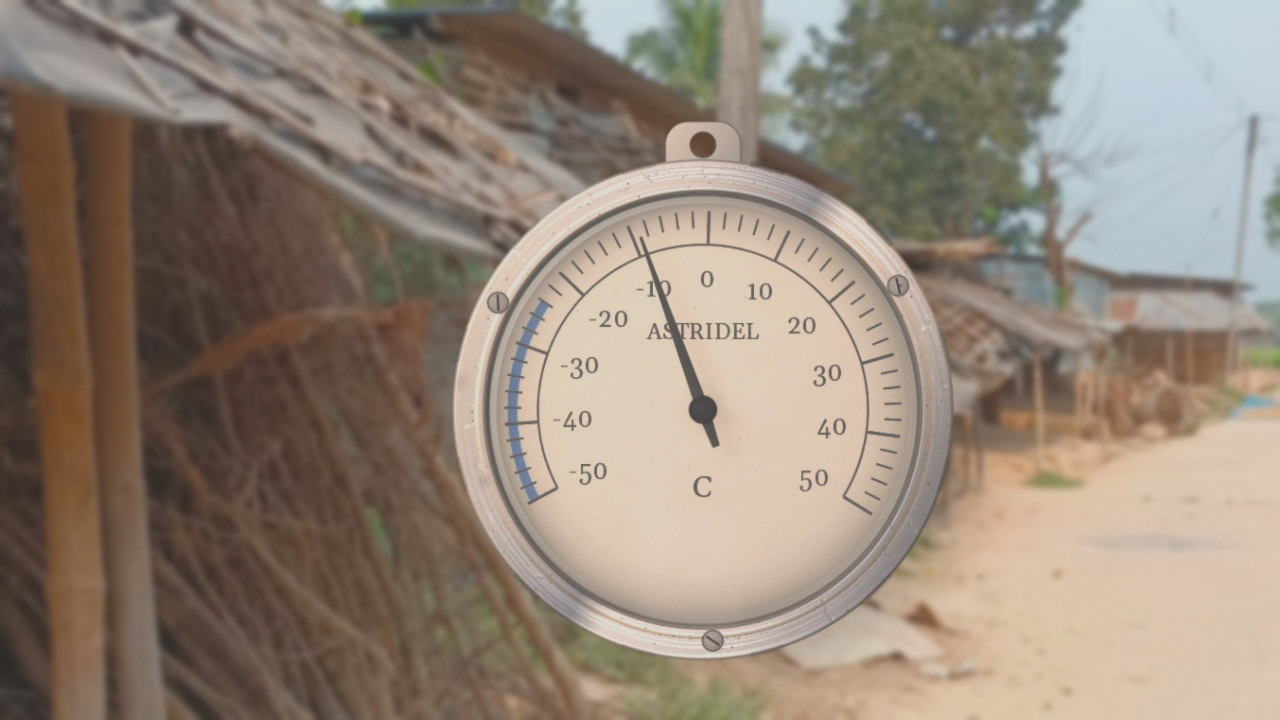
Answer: °C -9
